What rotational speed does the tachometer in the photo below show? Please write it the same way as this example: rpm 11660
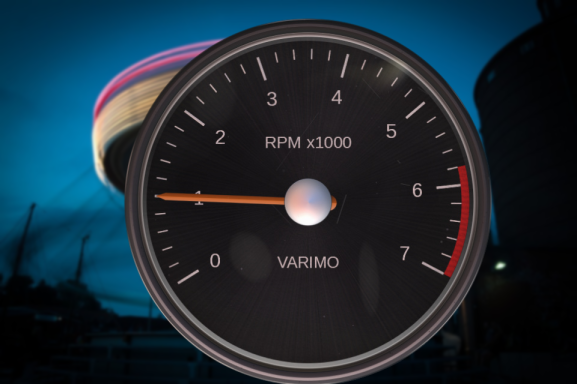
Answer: rpm 1000
